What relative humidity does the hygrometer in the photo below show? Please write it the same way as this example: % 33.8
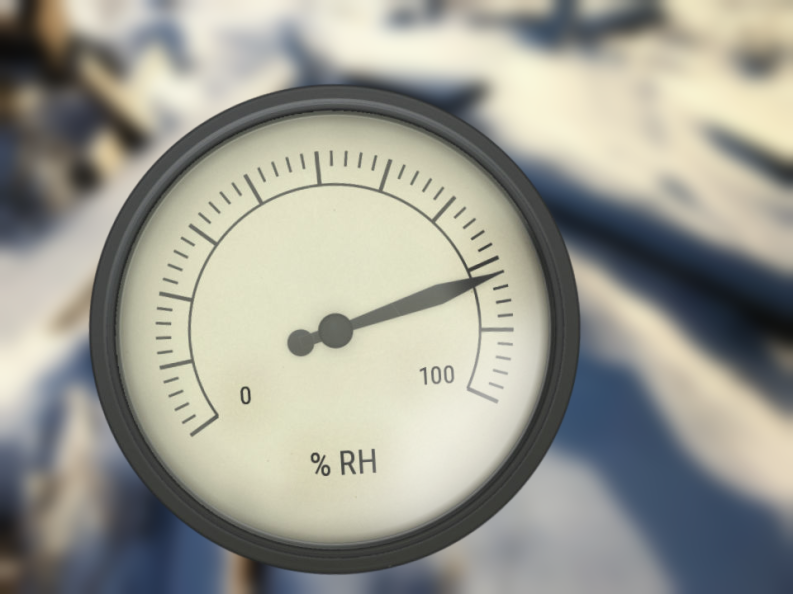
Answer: % 82
